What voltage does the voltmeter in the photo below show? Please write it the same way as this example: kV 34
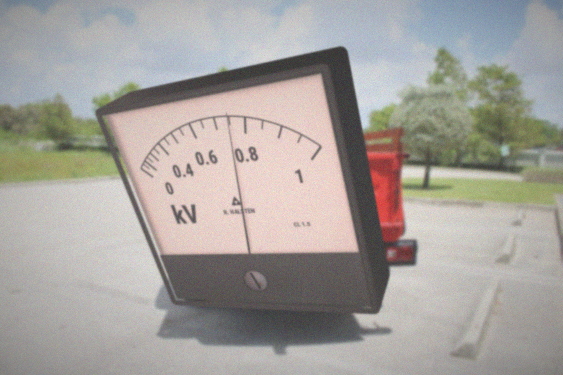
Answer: kV 0.75
